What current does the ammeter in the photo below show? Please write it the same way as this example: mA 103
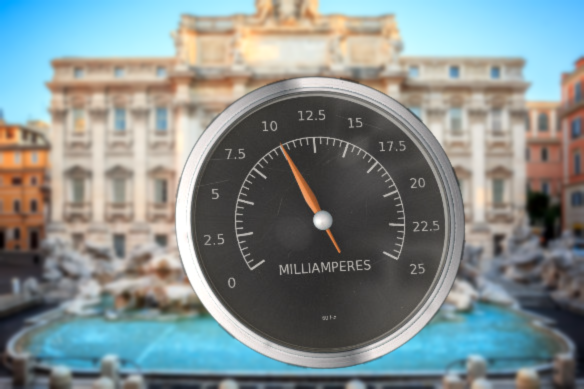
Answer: mA 10
